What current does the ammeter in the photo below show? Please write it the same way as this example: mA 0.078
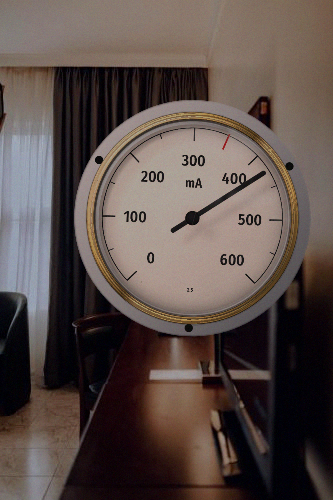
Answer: mA 425
